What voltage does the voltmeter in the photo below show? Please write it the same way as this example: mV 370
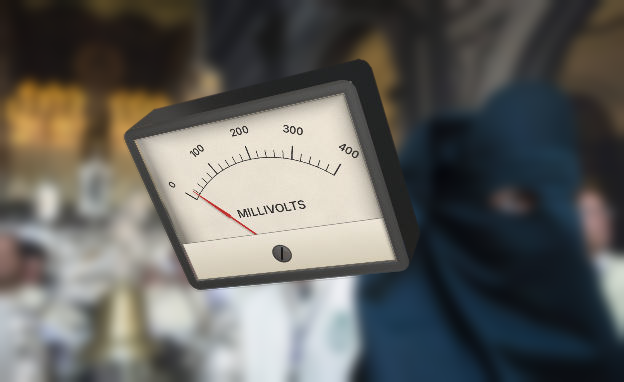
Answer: mV 20
